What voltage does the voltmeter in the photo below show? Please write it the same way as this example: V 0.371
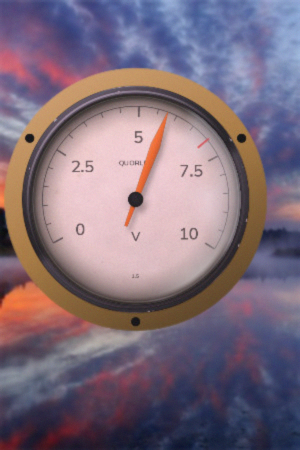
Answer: V 5.75
